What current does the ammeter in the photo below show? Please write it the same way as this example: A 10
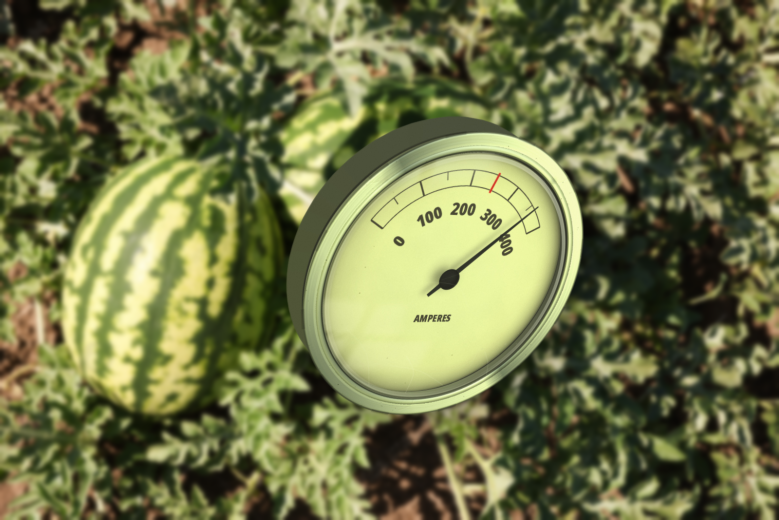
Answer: A 350
